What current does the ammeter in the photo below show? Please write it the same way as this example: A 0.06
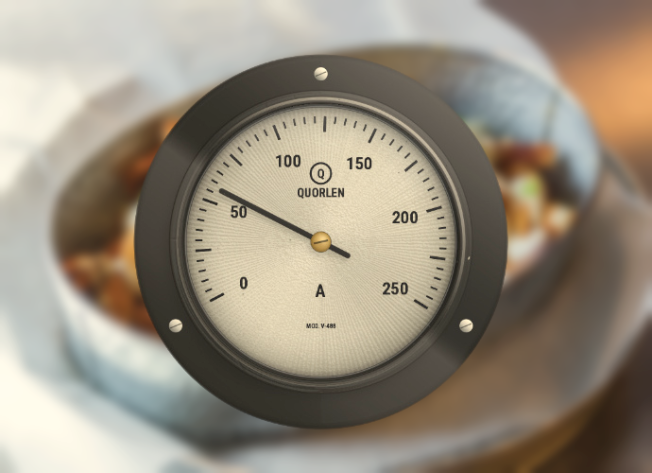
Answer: A 57.5
